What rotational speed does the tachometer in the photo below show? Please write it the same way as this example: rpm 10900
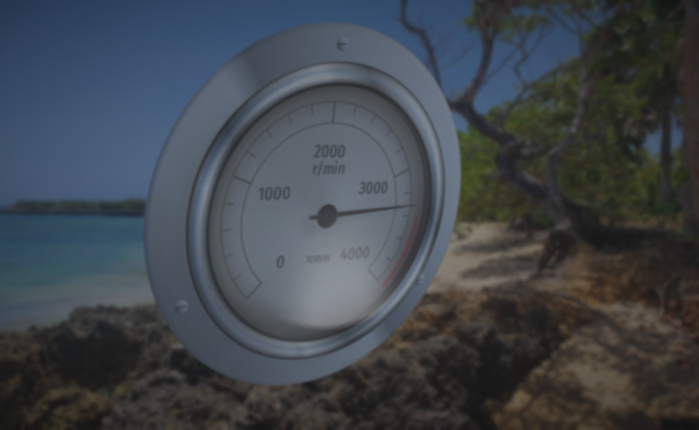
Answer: rpm 3300
